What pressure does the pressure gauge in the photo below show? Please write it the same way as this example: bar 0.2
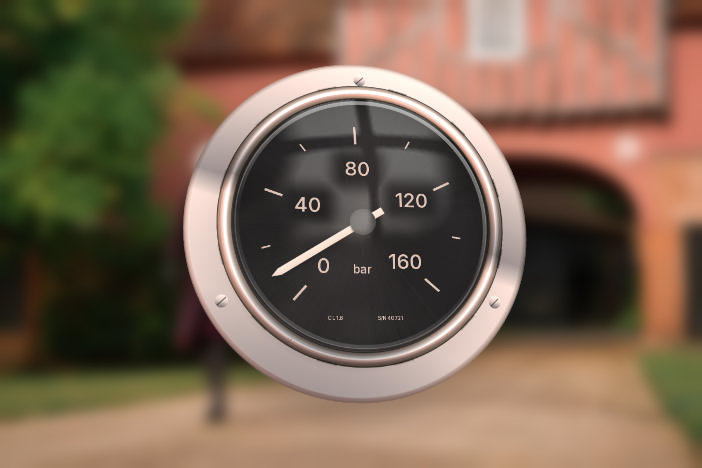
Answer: bar 10
